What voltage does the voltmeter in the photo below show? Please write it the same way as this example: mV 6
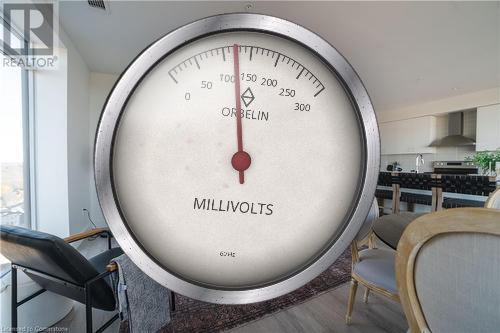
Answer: mV 120
